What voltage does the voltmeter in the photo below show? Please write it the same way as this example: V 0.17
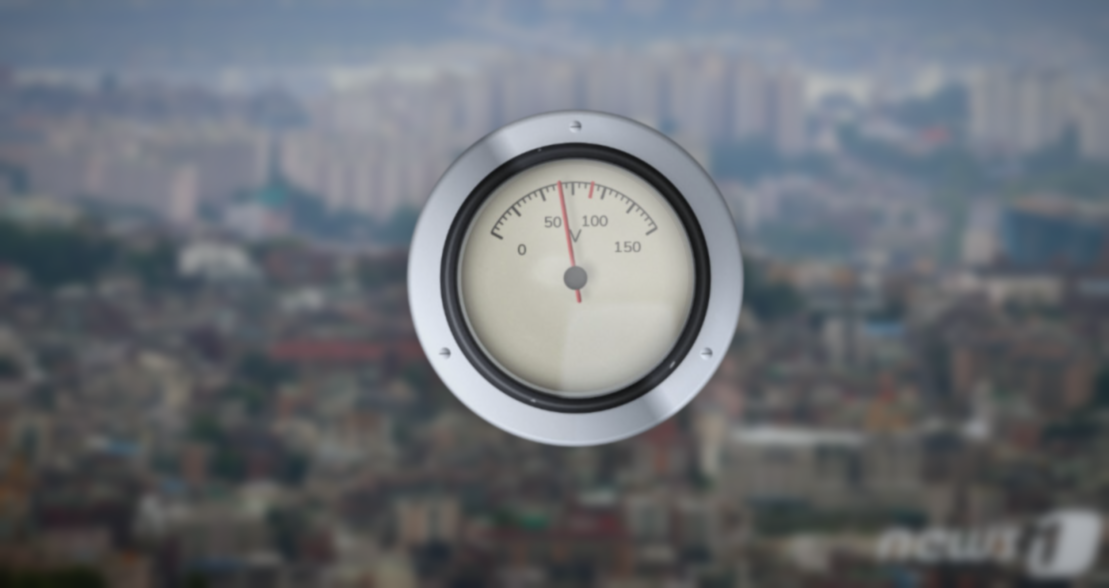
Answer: V 65
